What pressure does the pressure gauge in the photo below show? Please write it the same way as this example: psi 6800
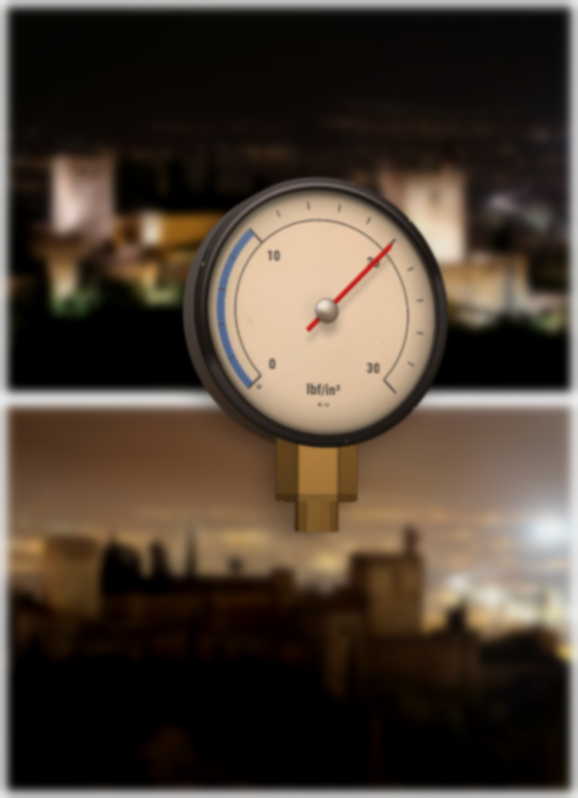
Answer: psi 20
